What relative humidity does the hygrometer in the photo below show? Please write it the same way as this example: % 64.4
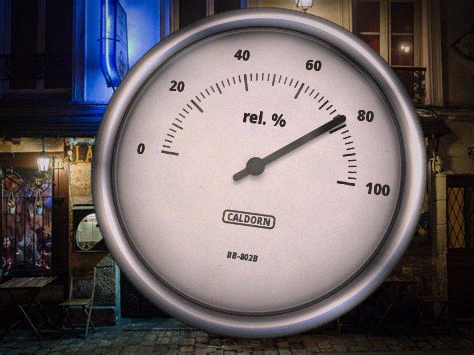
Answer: % 78
